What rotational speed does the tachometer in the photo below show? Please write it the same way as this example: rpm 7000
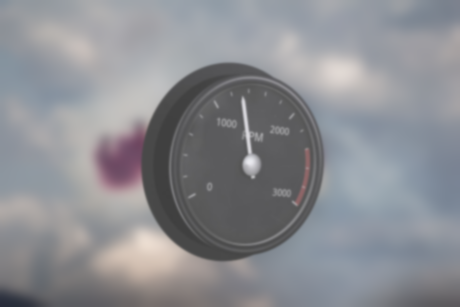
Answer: rpm 1300
